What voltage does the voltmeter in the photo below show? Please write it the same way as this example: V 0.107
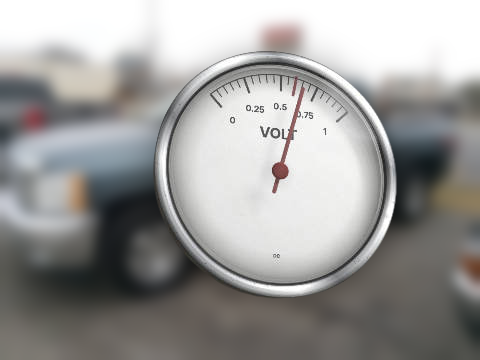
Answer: V 0.65
